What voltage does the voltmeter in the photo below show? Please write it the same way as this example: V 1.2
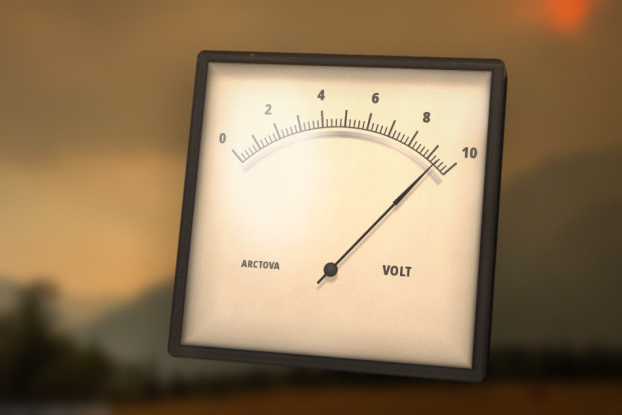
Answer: V 9.4
